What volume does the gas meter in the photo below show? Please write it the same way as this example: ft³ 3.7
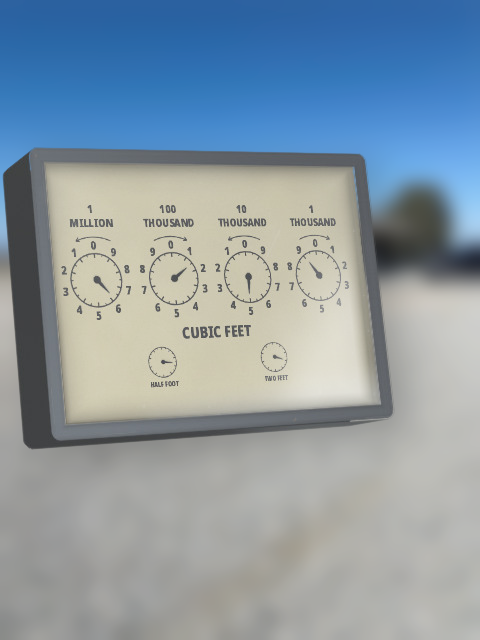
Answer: ft³ 614900
